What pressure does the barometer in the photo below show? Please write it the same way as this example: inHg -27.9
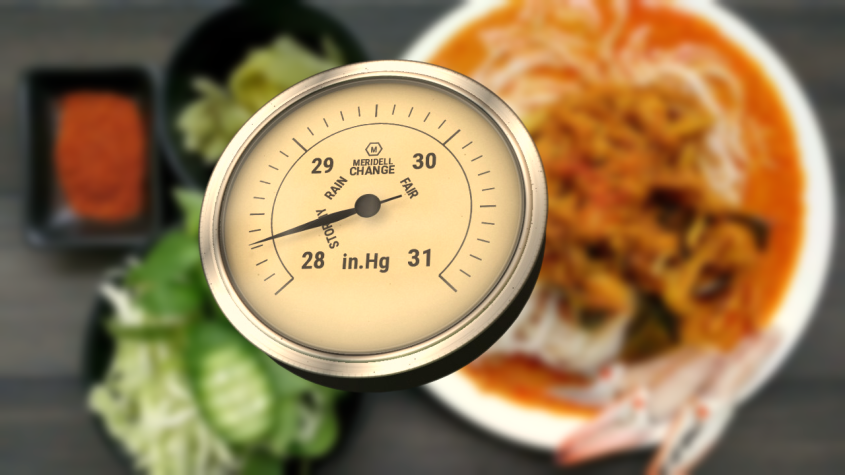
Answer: inHg 28.3
